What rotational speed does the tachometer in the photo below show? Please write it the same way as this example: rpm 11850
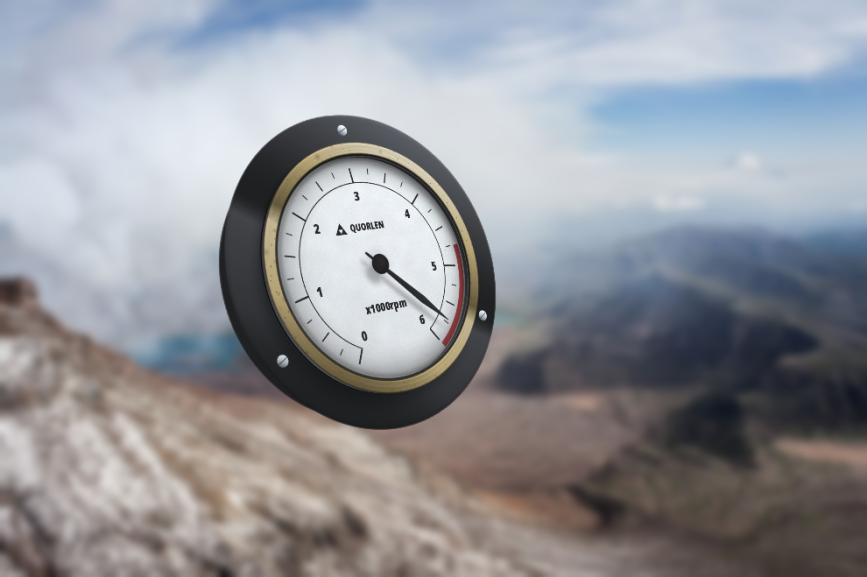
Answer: rpm 5750
